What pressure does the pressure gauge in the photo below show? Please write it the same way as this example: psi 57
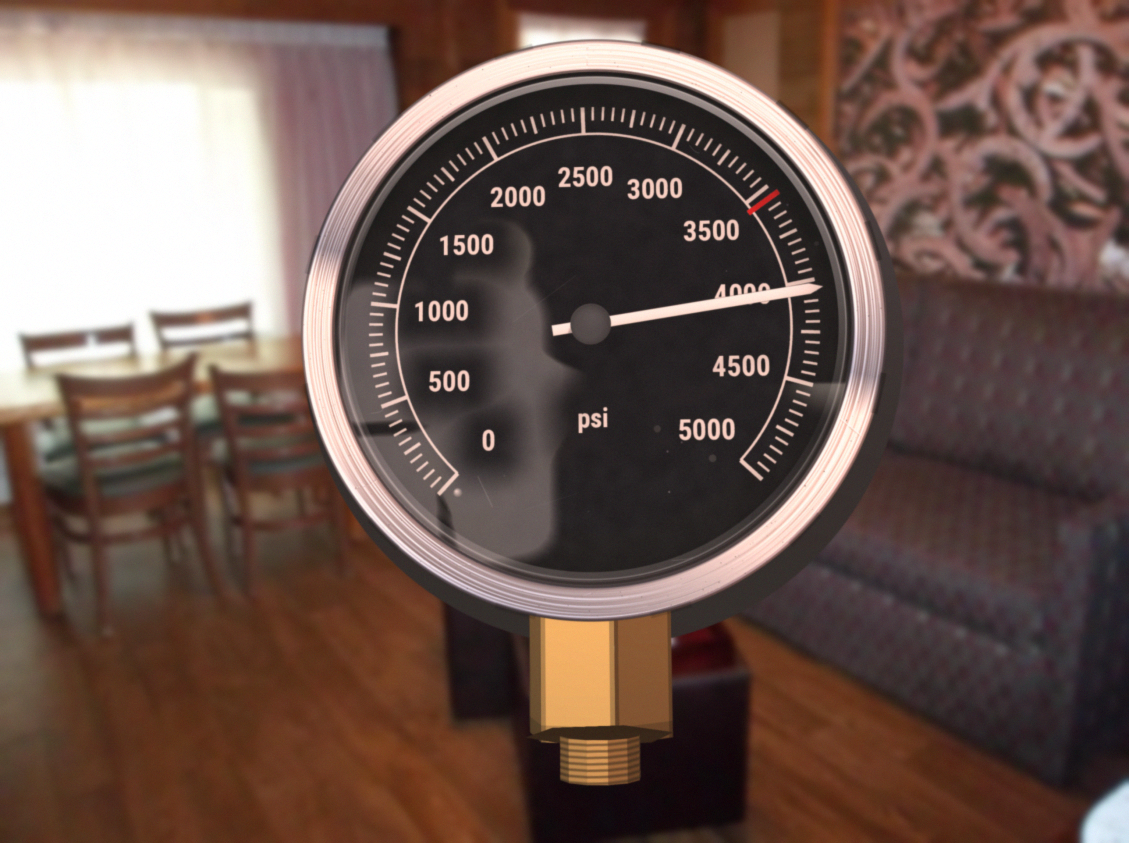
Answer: psi 4050
